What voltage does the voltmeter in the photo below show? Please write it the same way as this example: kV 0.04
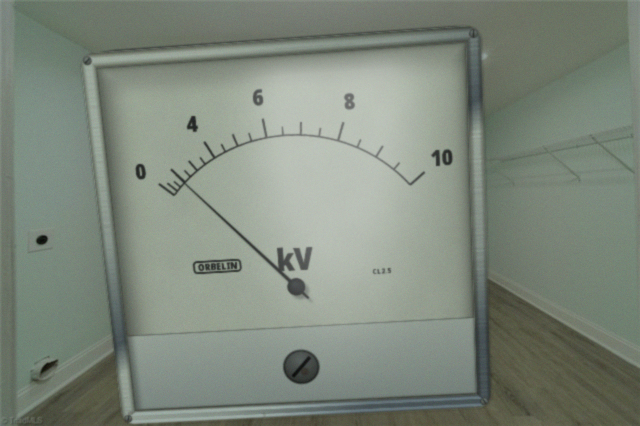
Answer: kV 2
